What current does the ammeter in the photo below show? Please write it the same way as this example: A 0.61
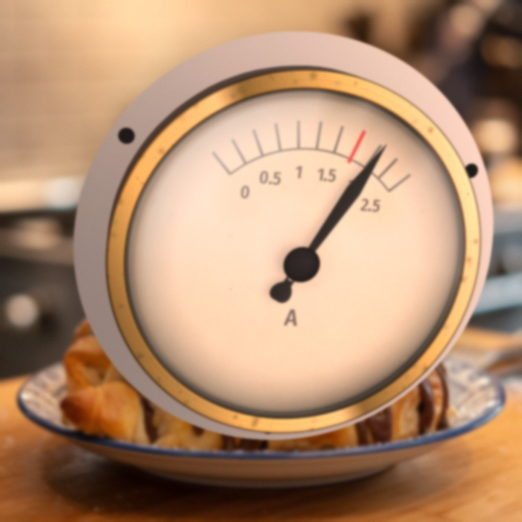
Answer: A 2
